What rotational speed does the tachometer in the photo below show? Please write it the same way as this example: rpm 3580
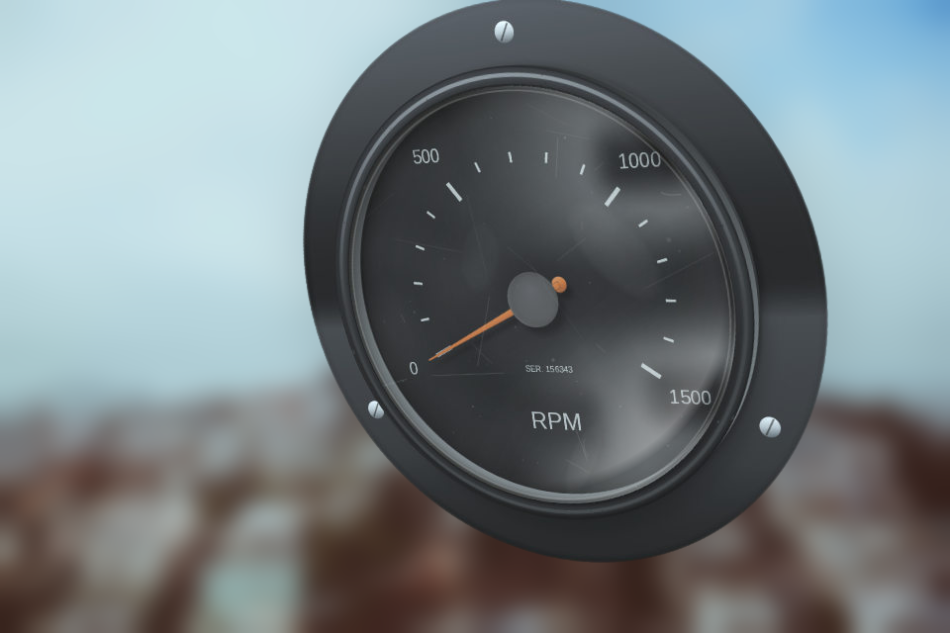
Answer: rpm 0
